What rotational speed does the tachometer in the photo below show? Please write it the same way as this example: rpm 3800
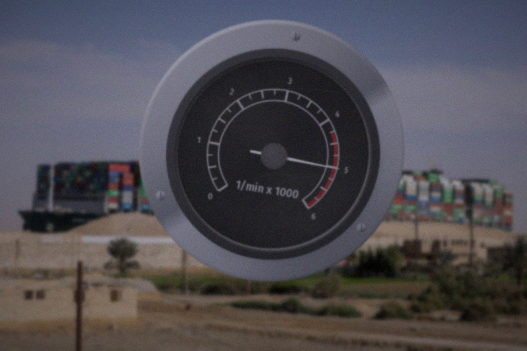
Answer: rpm 5000
